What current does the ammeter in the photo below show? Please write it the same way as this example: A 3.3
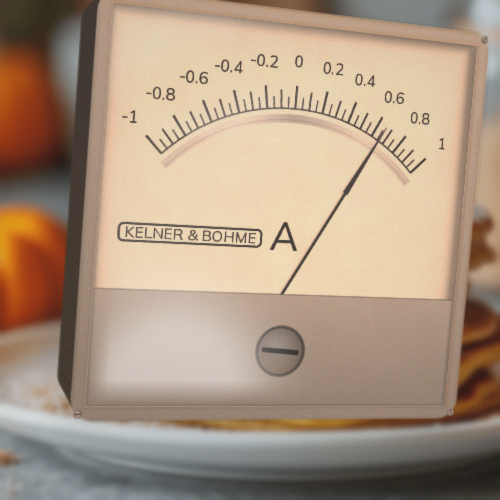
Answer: A 0.65
